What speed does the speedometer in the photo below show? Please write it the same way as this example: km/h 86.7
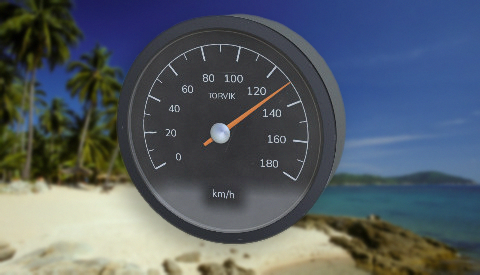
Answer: km/h 130
